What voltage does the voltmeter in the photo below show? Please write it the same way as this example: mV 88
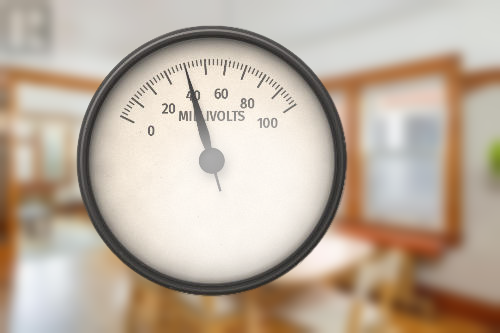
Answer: mV 40
